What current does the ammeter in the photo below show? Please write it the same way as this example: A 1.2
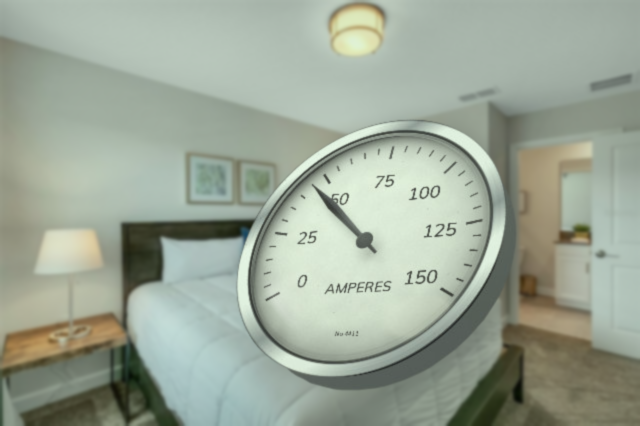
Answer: A 45
